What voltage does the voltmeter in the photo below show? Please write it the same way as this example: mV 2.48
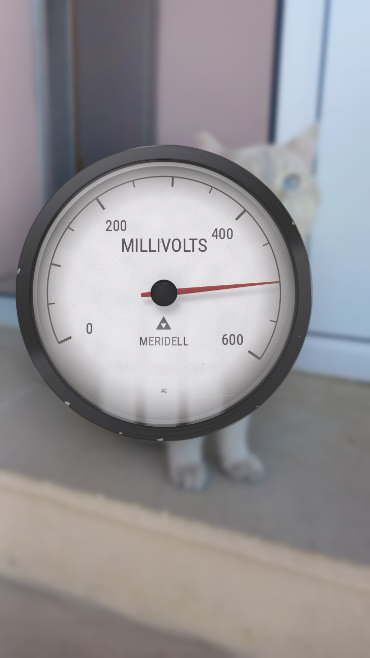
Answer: mV 500
